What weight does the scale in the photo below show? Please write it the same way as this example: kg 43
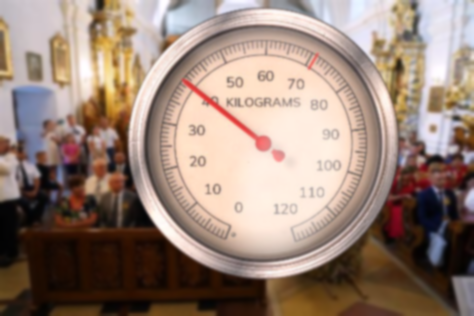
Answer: kg 40
